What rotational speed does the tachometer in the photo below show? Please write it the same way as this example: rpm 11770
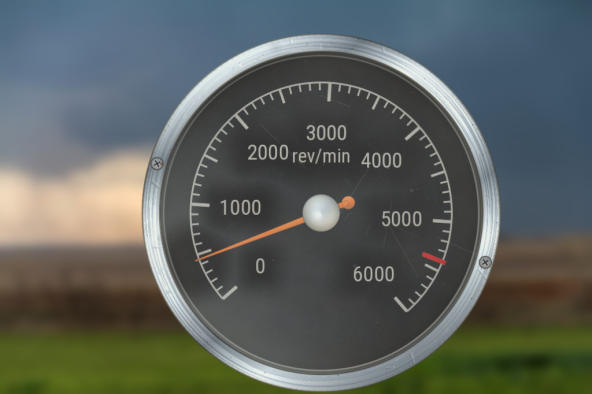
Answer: rpm 450
